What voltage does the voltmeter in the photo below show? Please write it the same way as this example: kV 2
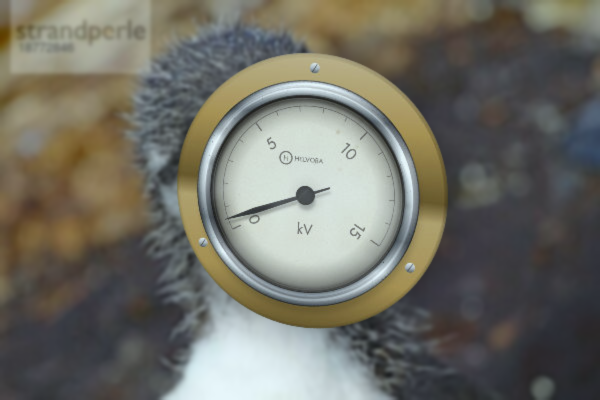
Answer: kV 0.5
